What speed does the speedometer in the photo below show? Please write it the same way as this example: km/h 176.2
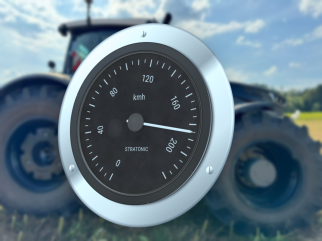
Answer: km/h 185
